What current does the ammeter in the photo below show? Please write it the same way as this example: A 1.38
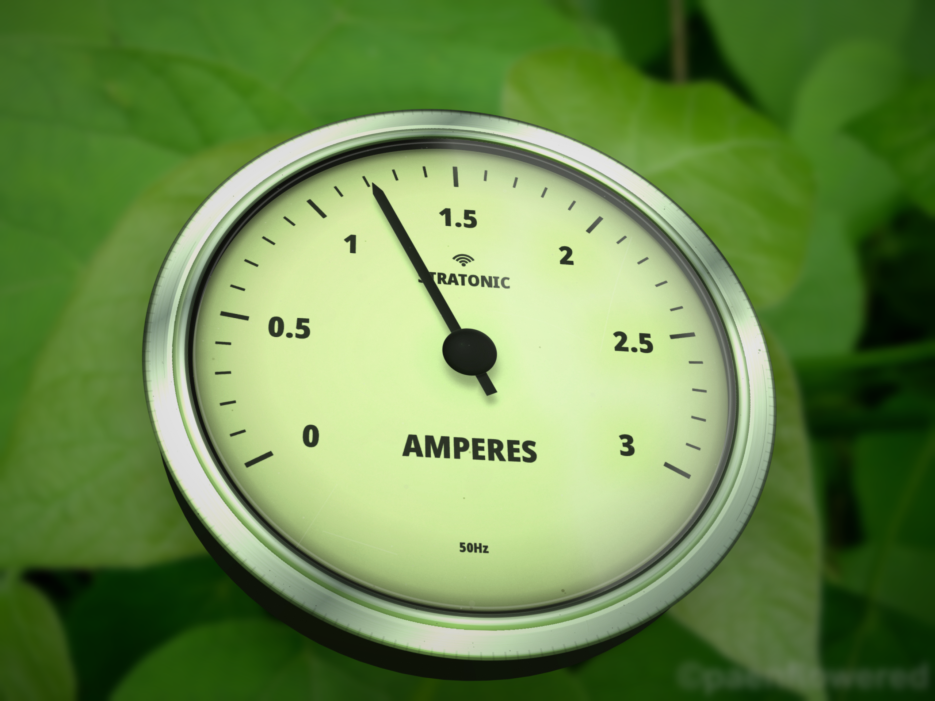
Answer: A 1.2
